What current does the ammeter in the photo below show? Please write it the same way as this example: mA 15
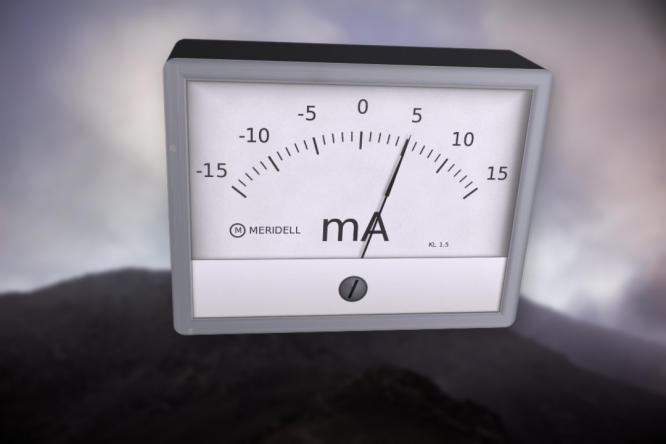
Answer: mA 5
